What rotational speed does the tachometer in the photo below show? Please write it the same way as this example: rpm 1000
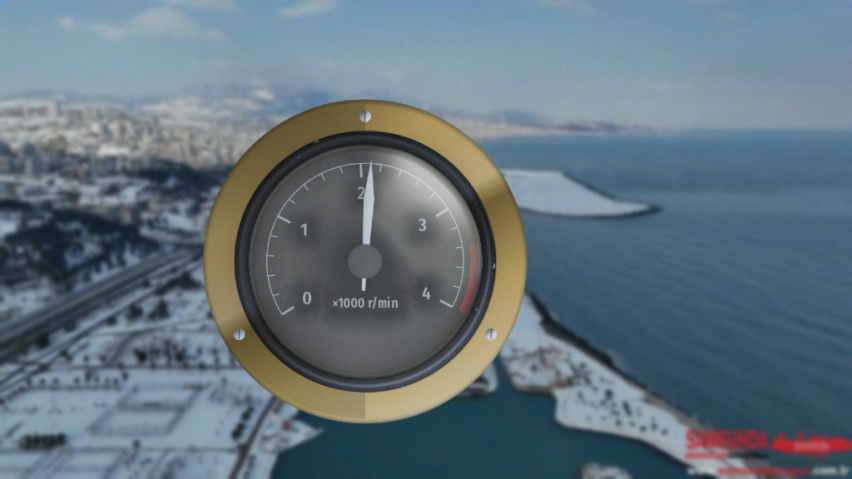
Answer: rpm 2100
